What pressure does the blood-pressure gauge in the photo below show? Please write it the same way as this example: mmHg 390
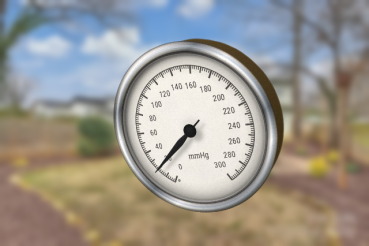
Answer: mmHg 20
